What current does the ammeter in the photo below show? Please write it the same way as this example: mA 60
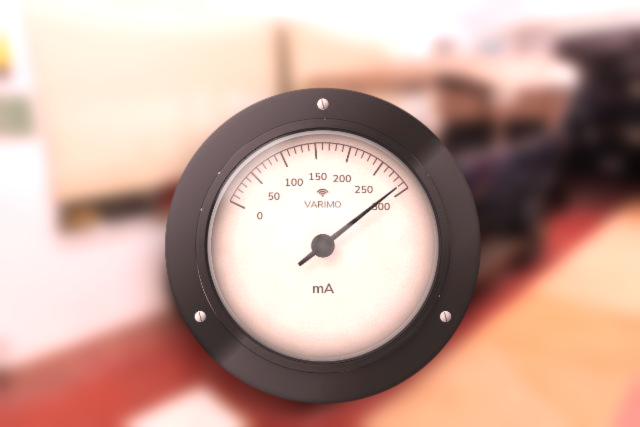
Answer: mA 290
